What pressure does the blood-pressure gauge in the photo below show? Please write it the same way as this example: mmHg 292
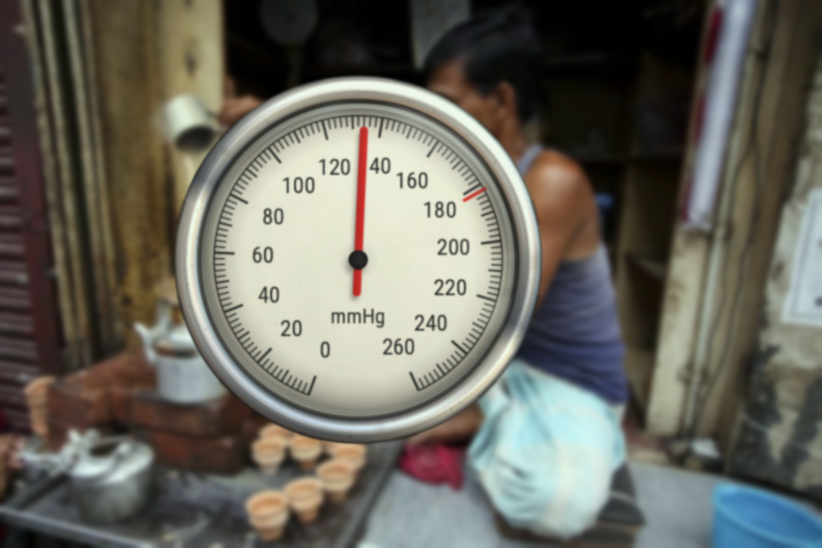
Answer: mmHg 134
